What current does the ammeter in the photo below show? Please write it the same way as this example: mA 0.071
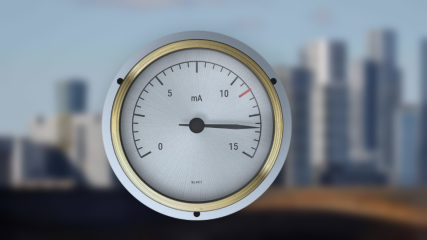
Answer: mA 13.25
